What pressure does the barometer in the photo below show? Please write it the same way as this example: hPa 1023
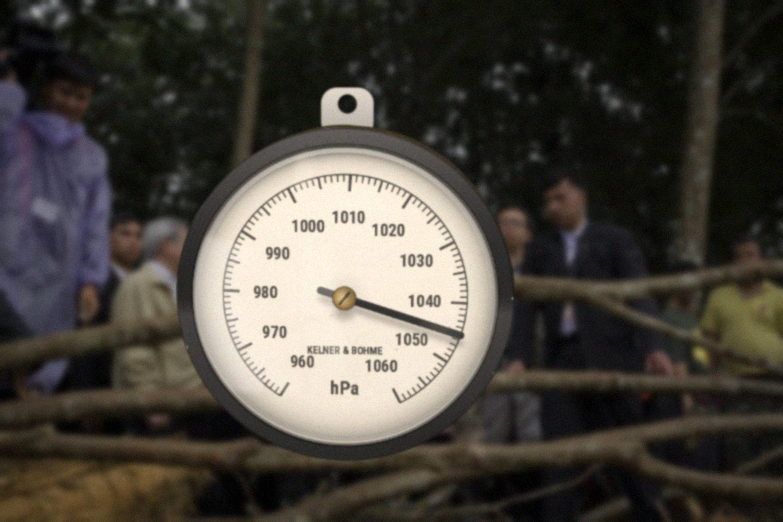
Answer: hPa 1045
